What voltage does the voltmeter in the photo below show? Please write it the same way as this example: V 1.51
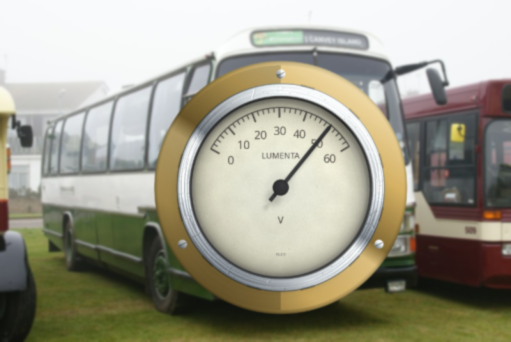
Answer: V 50
